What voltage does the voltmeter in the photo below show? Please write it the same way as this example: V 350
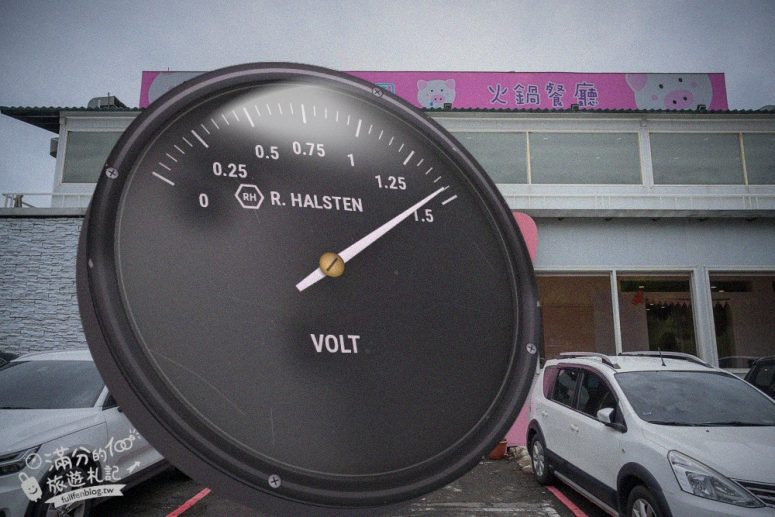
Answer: V 1.45
